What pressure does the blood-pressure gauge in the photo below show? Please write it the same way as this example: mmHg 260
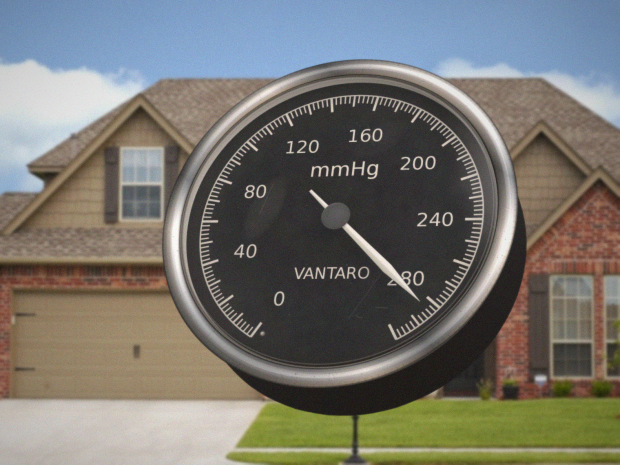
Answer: mmHg 284
